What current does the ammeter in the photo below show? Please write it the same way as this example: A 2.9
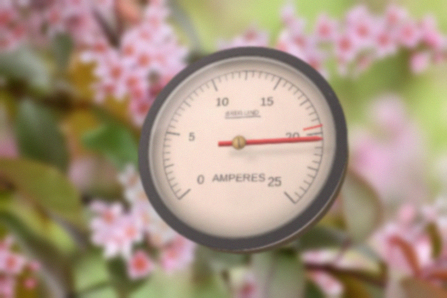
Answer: A 20.5
